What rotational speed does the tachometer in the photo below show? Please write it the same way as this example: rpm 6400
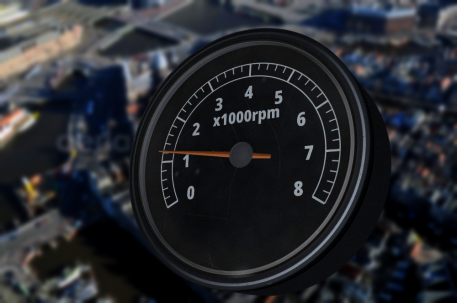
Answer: rpm 1200
